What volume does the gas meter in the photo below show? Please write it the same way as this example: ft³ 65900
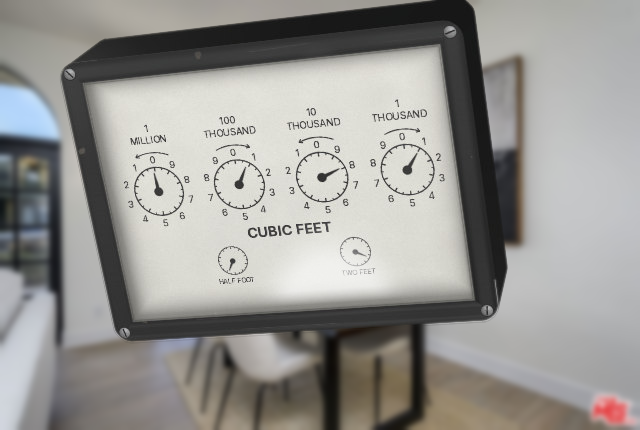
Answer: ft³ 8100
